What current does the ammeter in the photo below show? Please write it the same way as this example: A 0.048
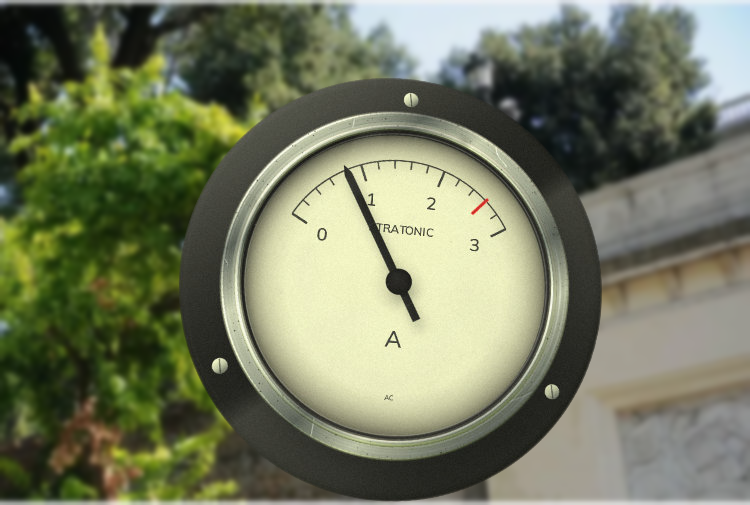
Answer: A 0.8
